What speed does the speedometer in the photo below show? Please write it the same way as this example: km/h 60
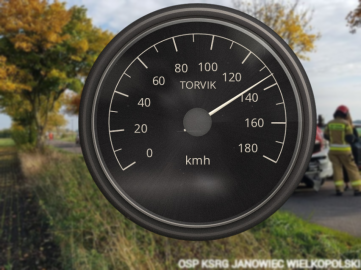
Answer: km/h 135
